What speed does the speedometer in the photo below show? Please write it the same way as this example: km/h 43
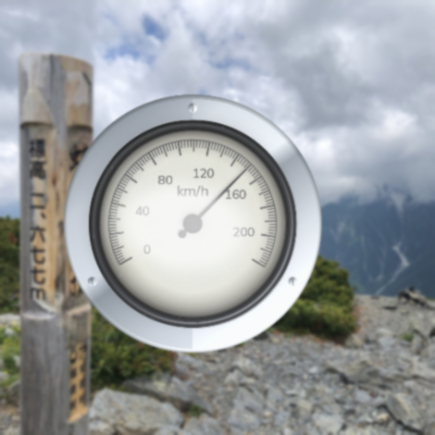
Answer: km/h 150
